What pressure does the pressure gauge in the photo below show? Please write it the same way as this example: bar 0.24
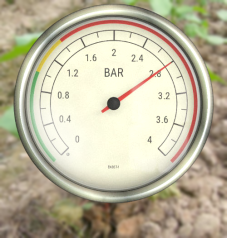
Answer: bar 2.8
